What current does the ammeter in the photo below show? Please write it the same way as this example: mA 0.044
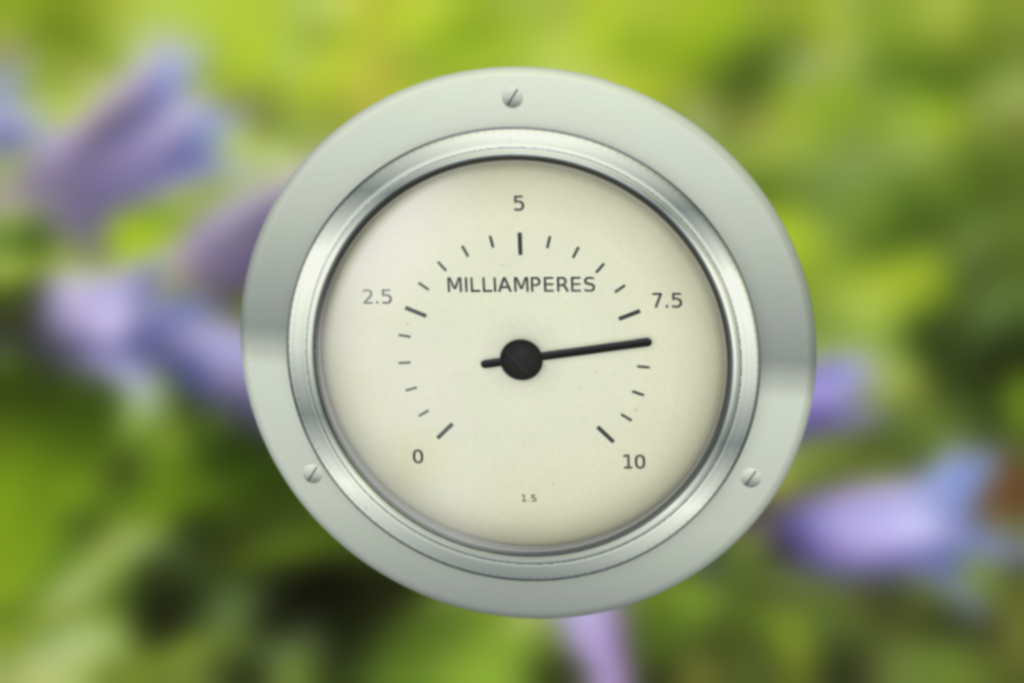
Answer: mA 8
